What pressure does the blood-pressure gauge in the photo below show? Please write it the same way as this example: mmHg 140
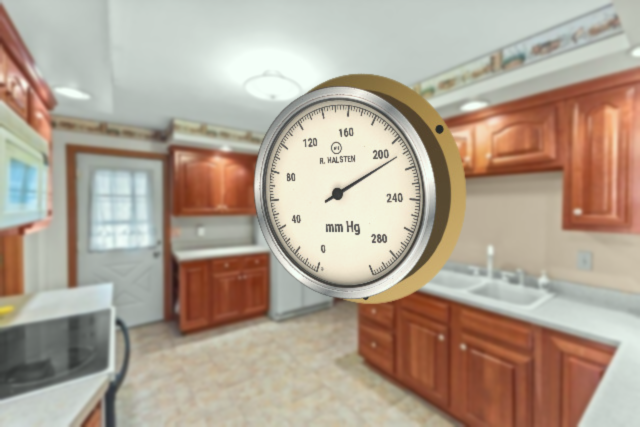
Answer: mmHg 210
